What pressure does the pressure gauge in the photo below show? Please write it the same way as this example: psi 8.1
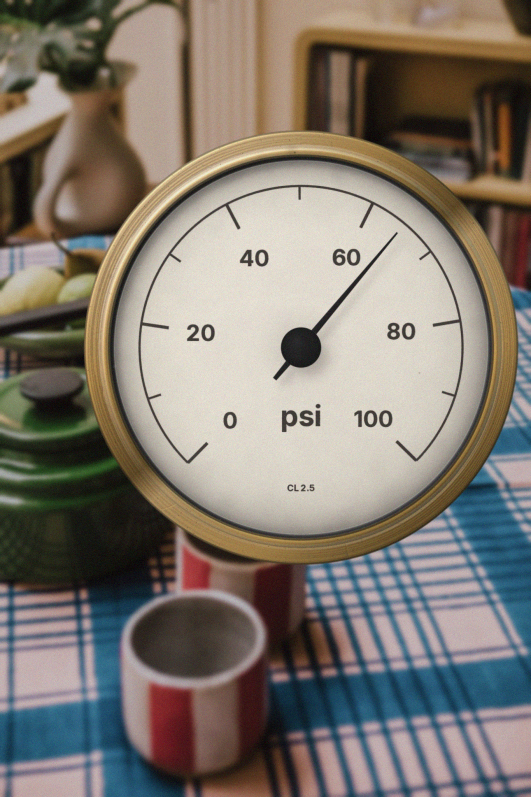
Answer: psi 65
